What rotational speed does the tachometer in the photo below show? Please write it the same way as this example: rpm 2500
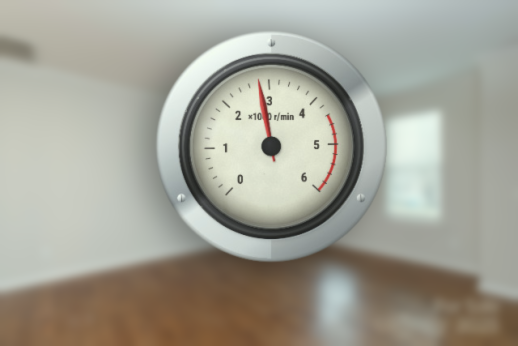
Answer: rpm 2800
